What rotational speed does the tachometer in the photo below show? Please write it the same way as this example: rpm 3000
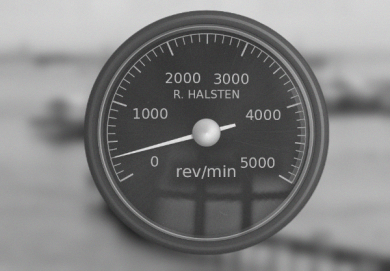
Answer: rpm 300
